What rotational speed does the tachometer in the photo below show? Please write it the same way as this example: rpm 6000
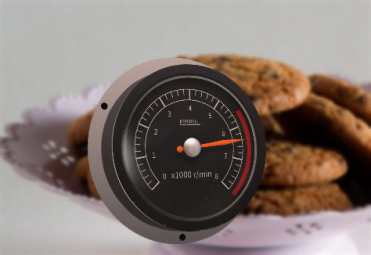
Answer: rpm 6400
